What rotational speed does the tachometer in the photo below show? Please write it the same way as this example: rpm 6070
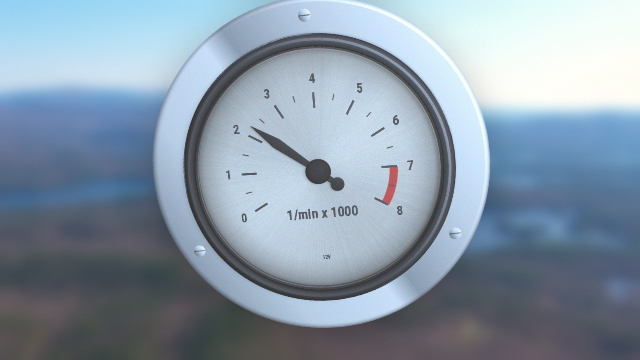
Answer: rpm 2250
